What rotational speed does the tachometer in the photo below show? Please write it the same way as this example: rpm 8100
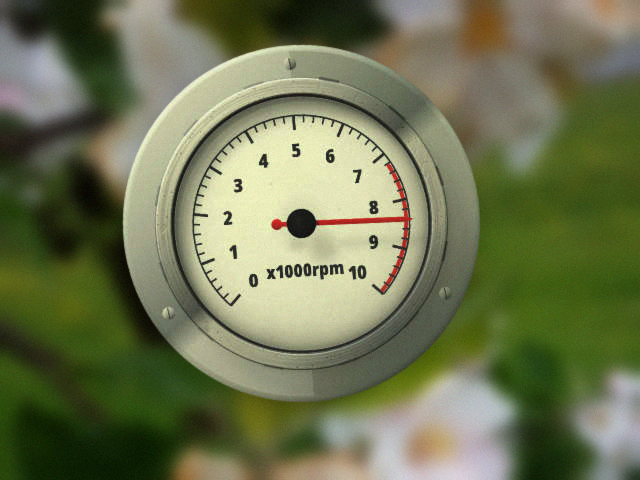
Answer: rpm 8400
